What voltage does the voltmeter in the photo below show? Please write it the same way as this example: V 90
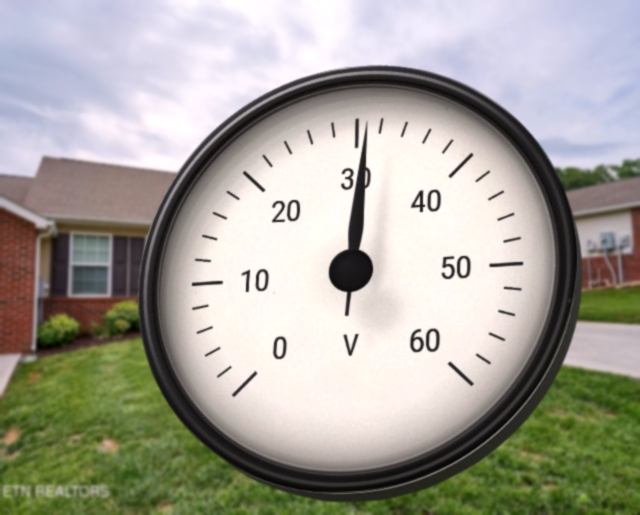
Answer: V 31
